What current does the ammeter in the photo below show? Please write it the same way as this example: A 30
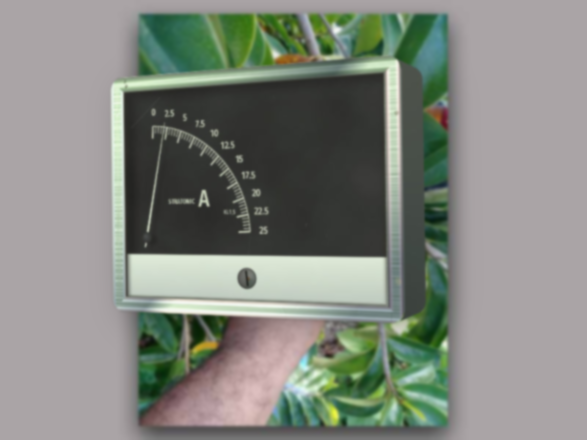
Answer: A 2.5
